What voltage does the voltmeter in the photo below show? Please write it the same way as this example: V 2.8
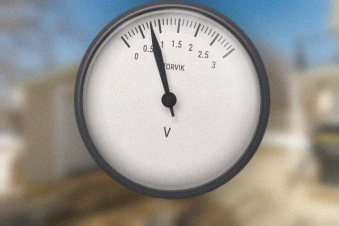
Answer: V 0.8
